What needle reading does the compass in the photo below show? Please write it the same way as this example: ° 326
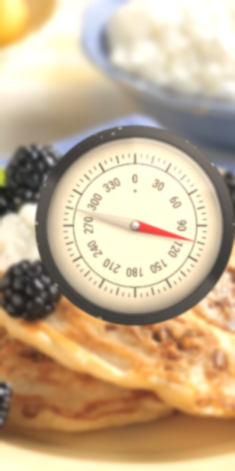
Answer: ° 105
